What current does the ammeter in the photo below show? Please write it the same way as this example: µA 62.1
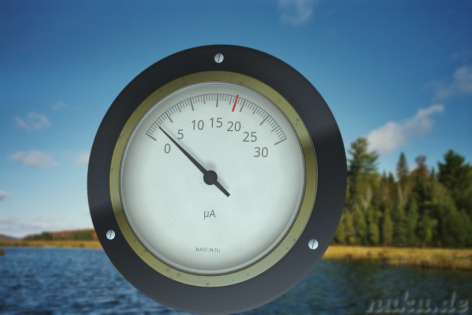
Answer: µA 2.5
